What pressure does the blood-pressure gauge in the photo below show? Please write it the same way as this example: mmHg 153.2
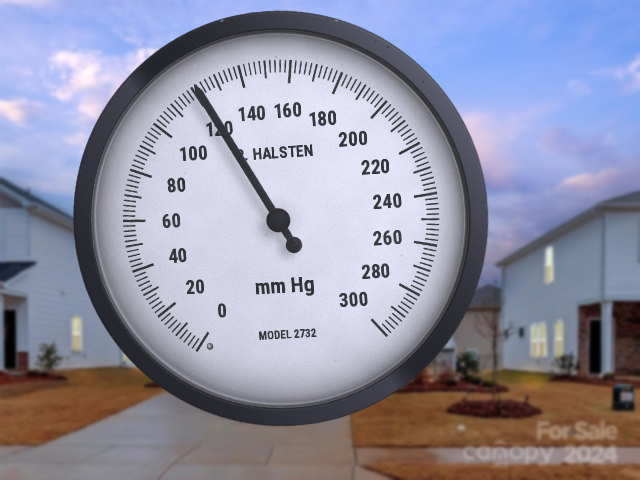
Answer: mmHg 122
